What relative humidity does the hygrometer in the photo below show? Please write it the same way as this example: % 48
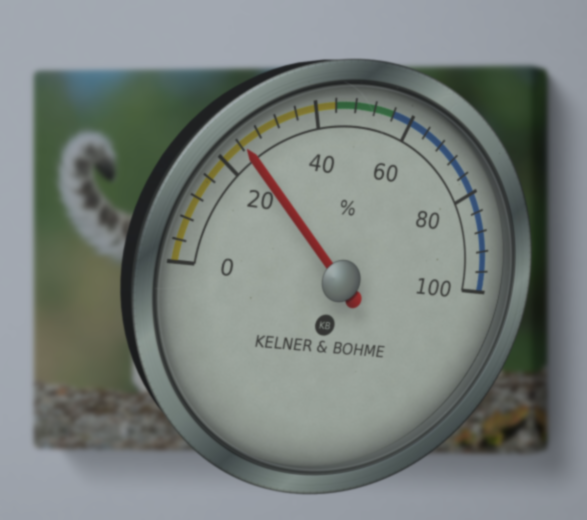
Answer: % 24
